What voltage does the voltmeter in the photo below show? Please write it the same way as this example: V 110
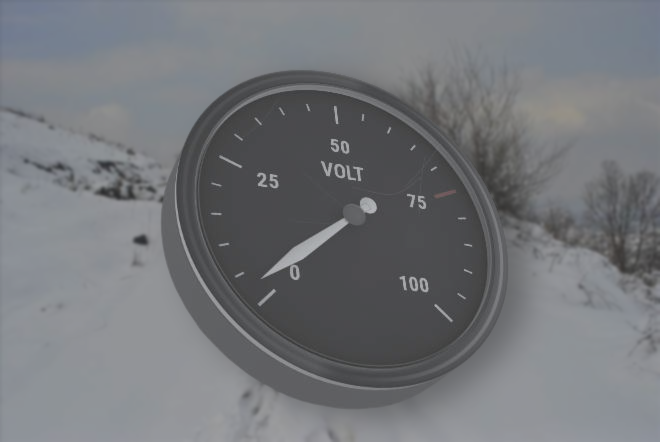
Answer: V 2.5
